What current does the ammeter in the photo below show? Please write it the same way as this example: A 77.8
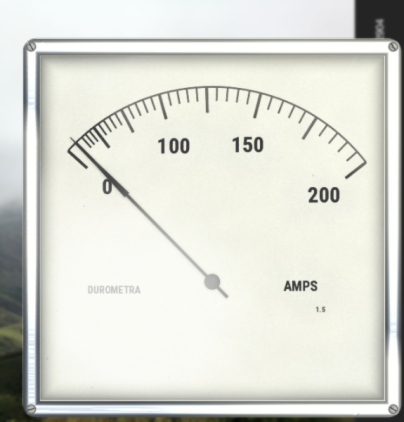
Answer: A 25
